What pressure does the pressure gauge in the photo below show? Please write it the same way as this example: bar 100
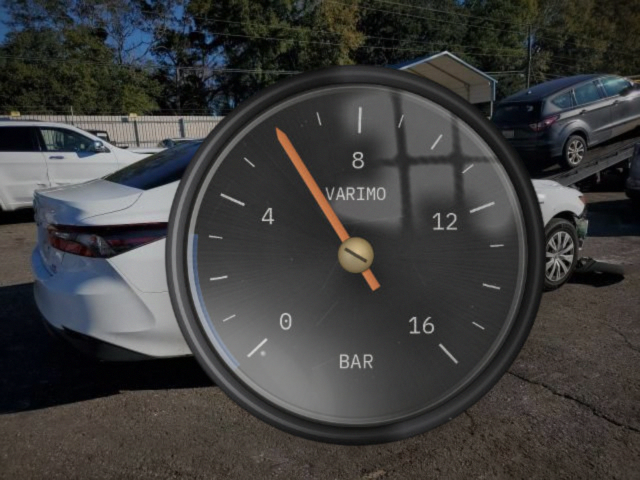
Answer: bar 6
